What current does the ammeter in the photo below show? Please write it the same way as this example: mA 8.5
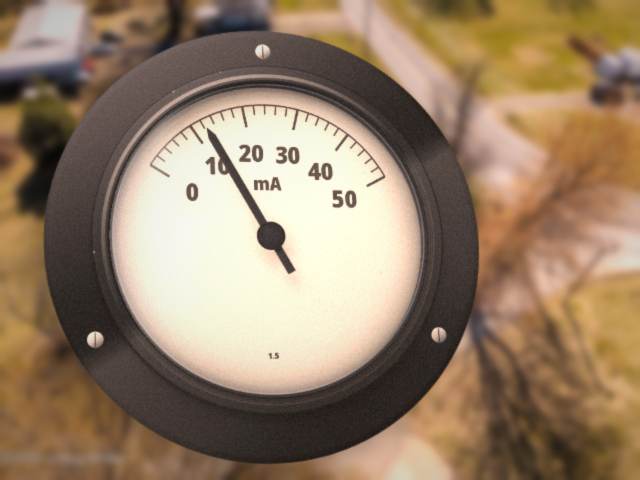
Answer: mA 12
